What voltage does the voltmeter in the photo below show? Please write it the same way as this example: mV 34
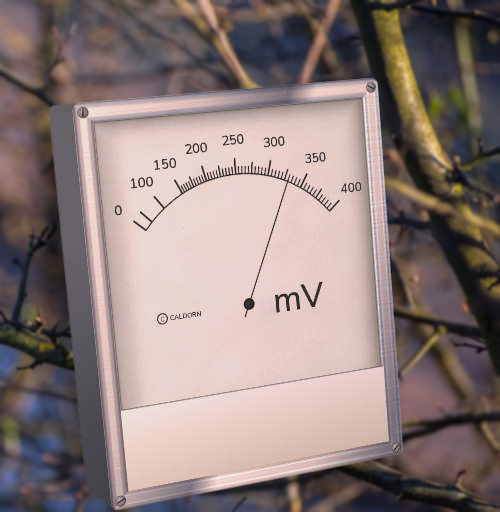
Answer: mV 325
